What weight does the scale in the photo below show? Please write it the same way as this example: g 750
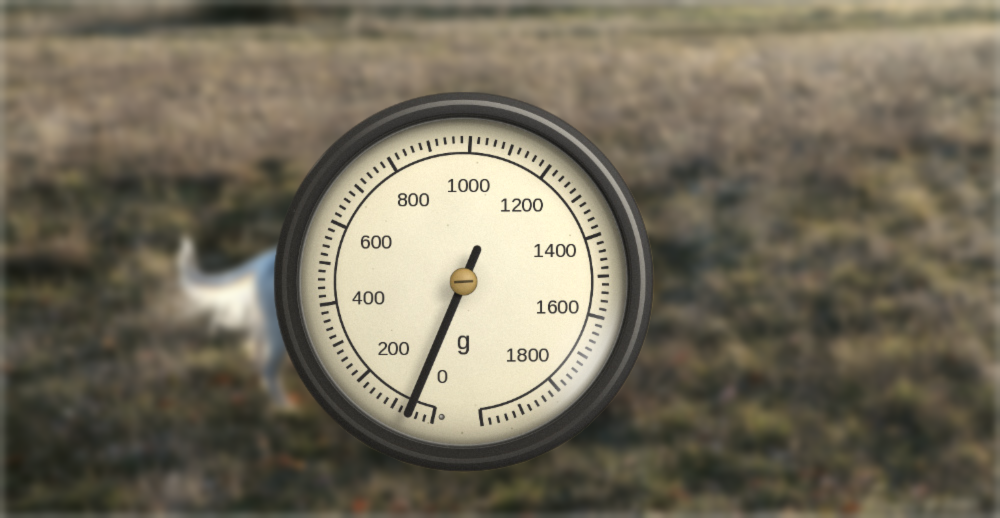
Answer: g 60
